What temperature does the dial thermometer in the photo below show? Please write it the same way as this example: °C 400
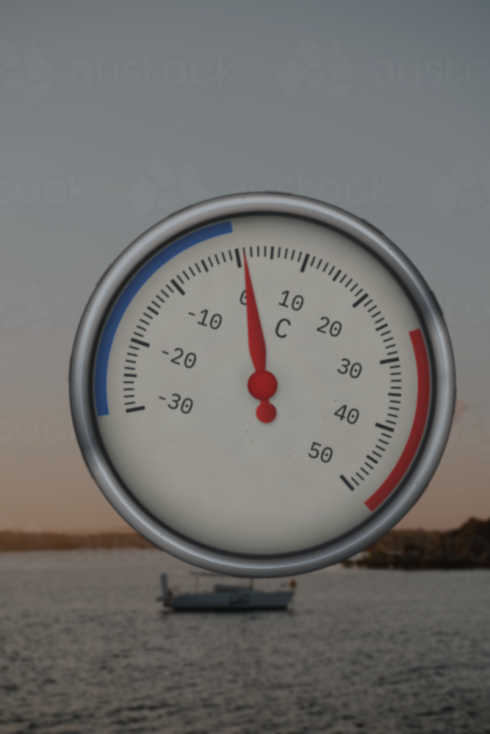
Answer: °C 1
